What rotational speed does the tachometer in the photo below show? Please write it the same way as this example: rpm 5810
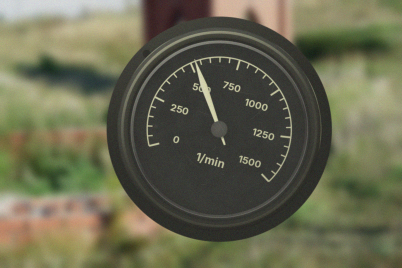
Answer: rpm 525
